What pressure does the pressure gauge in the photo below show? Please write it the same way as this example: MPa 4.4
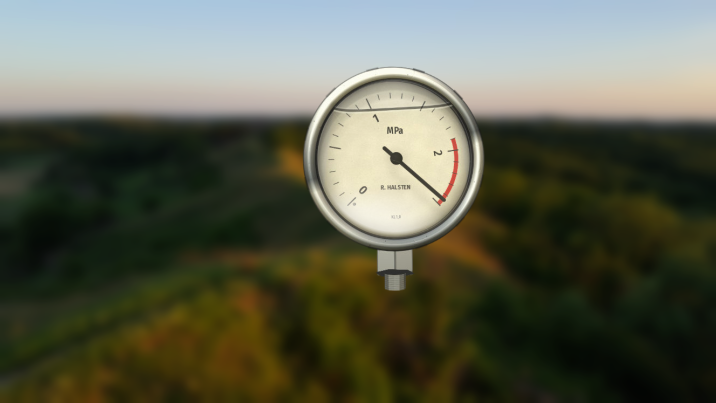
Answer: MPa 2.45
